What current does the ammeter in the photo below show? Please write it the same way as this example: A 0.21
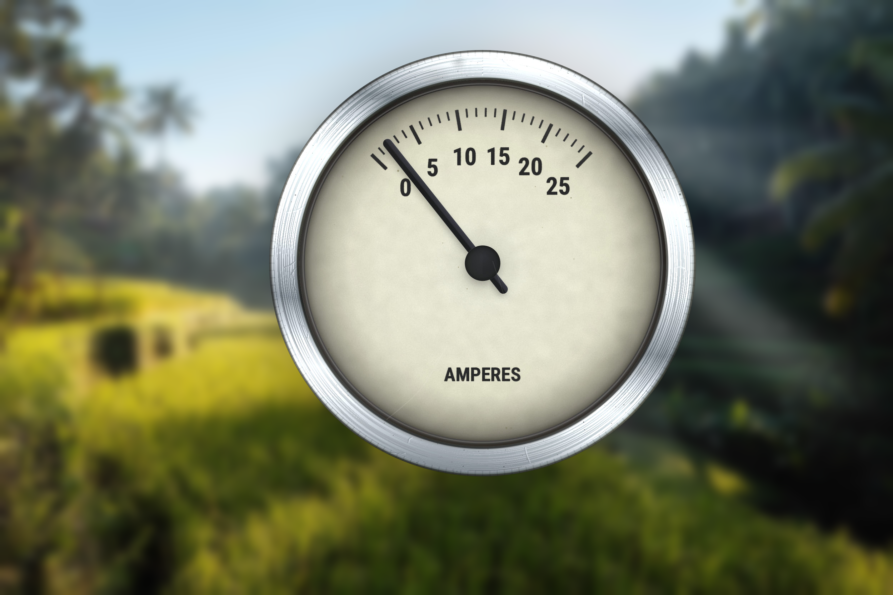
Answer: A 2
